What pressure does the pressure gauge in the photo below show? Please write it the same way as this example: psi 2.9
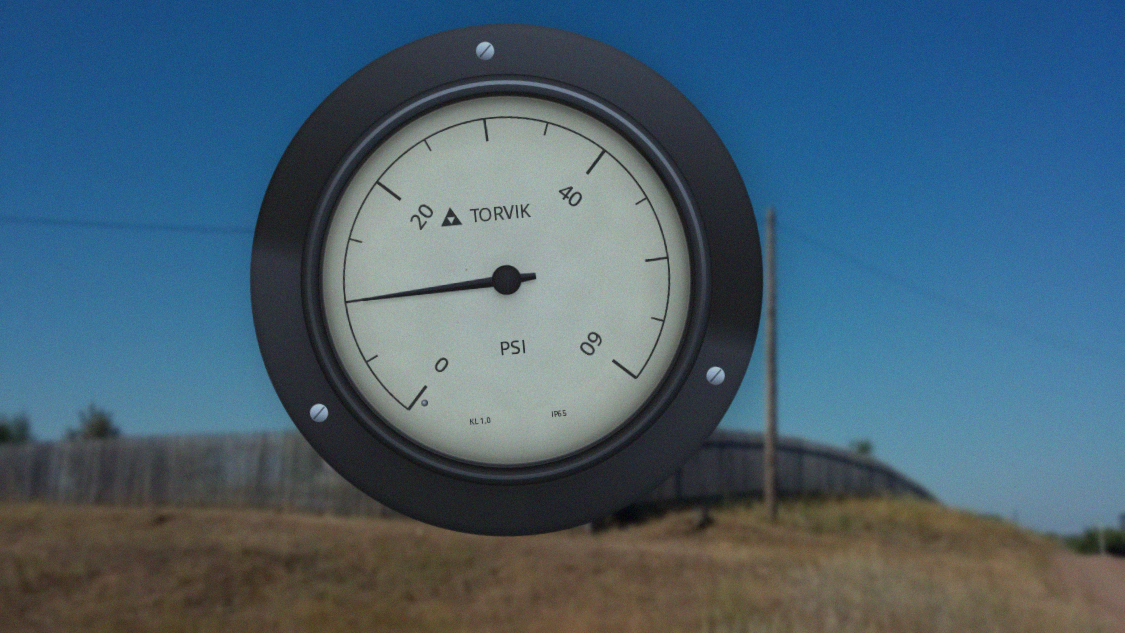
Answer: psi 10
